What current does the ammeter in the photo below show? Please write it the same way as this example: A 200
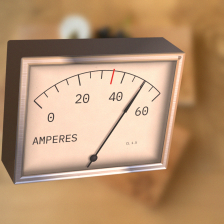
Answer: A 50
